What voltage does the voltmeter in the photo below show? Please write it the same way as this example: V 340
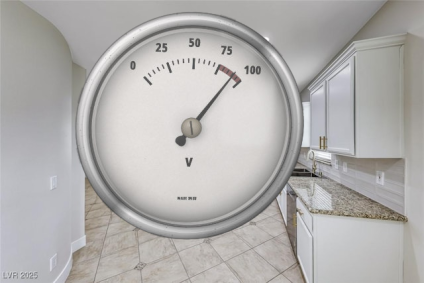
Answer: V 90
